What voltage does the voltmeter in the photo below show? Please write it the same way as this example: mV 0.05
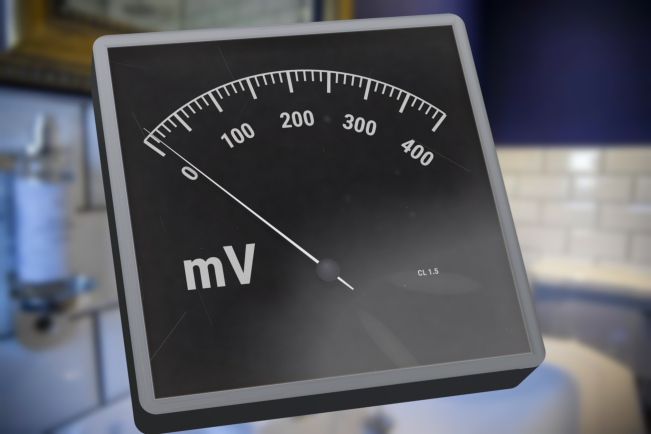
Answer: mV 10
